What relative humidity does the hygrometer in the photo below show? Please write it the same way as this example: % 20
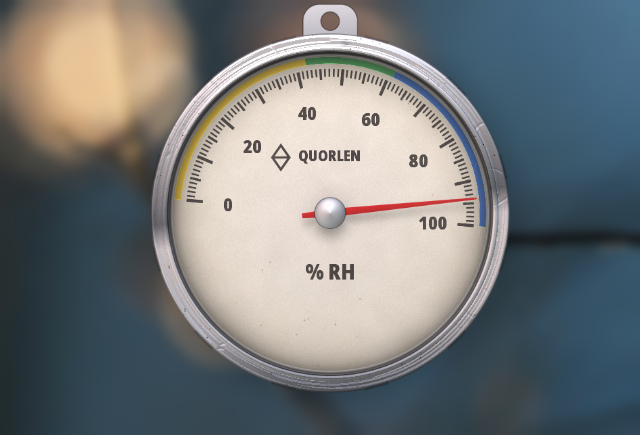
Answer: % 94
